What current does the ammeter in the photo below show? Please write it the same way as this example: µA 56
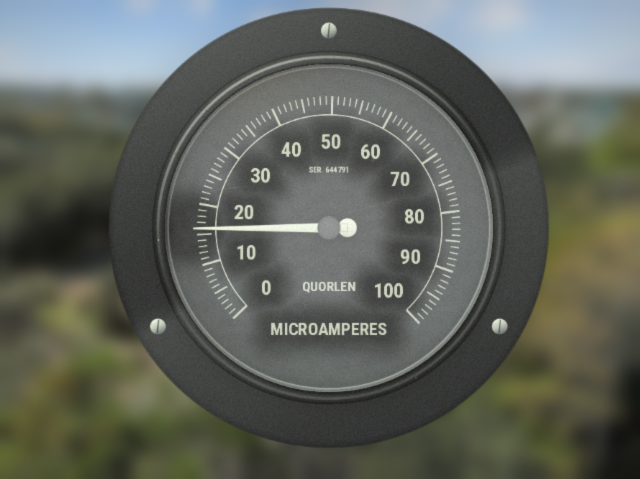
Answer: µA 16
